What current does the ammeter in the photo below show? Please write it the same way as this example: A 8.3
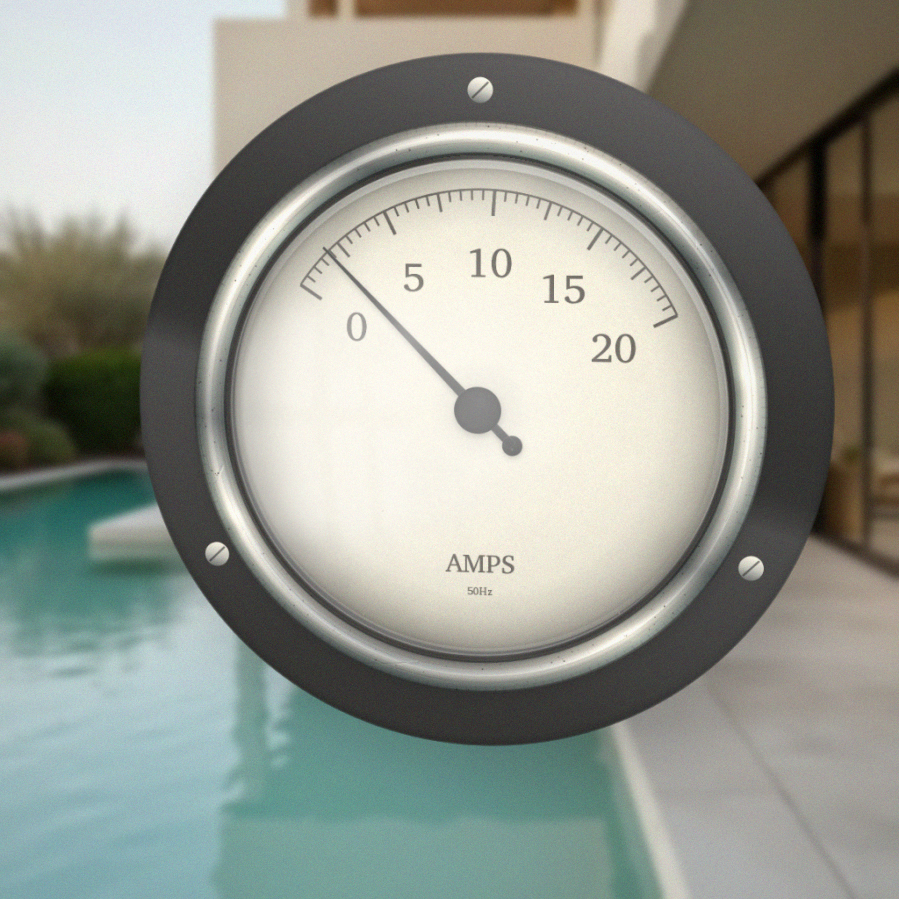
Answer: A 2
